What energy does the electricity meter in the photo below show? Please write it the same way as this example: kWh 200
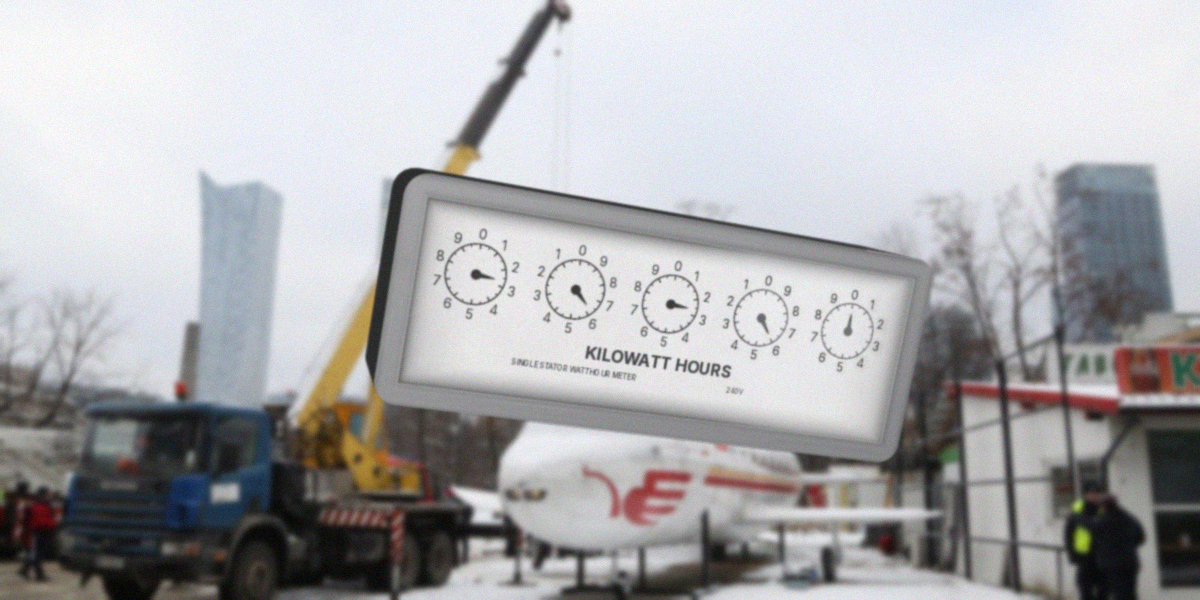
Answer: kWh 26260
